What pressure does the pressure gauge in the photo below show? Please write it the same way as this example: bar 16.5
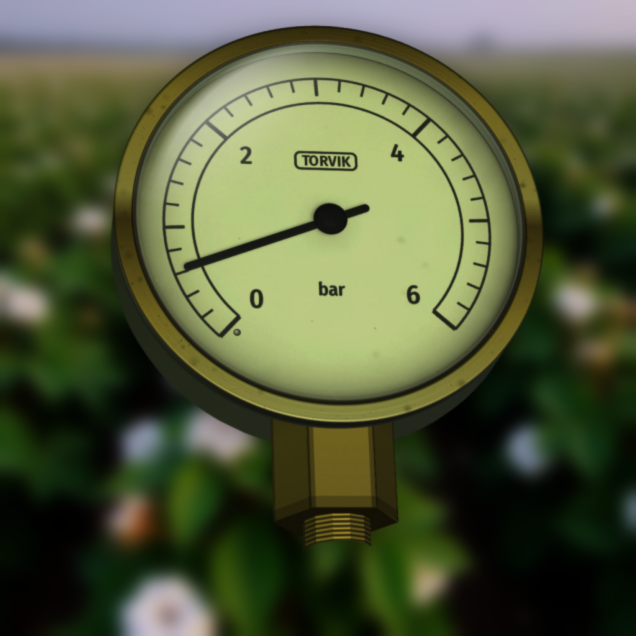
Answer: bar 0.6
